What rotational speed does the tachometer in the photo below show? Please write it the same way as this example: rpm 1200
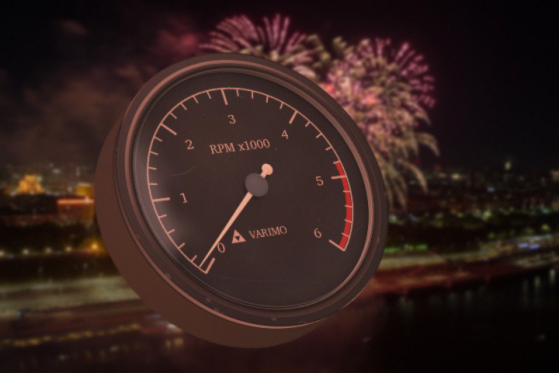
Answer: rpm 100
